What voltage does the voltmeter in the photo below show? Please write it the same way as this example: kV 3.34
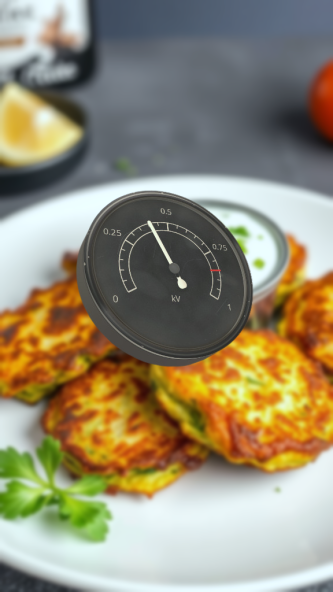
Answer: kV 0.4
